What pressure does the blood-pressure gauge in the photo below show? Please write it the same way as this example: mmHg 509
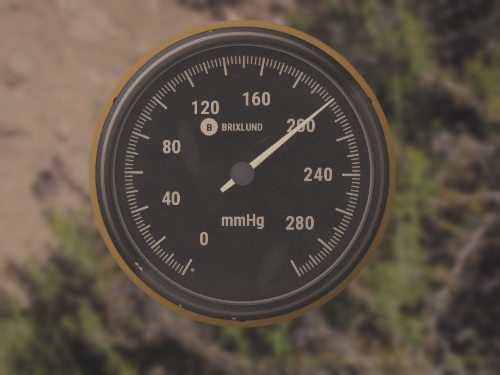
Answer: mmHg 200
